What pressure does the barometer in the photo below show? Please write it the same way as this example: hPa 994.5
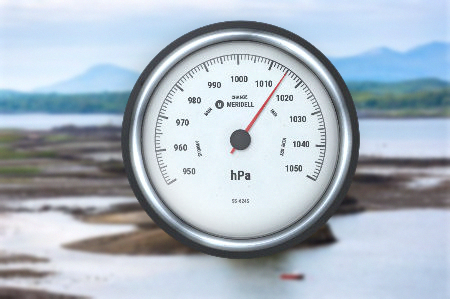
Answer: hPa 1015
